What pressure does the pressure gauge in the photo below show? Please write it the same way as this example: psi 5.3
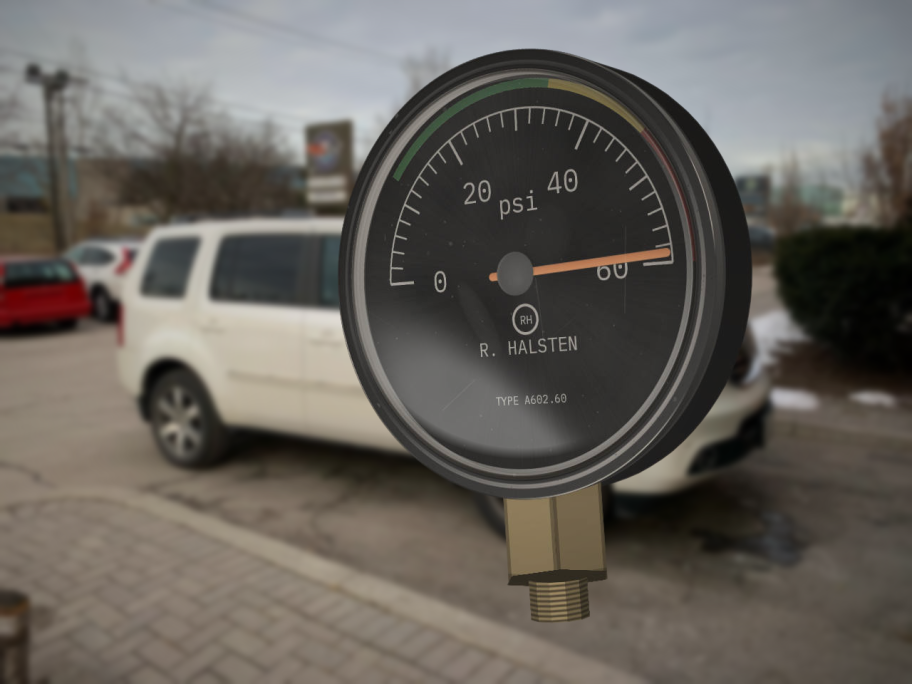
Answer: psi 59
